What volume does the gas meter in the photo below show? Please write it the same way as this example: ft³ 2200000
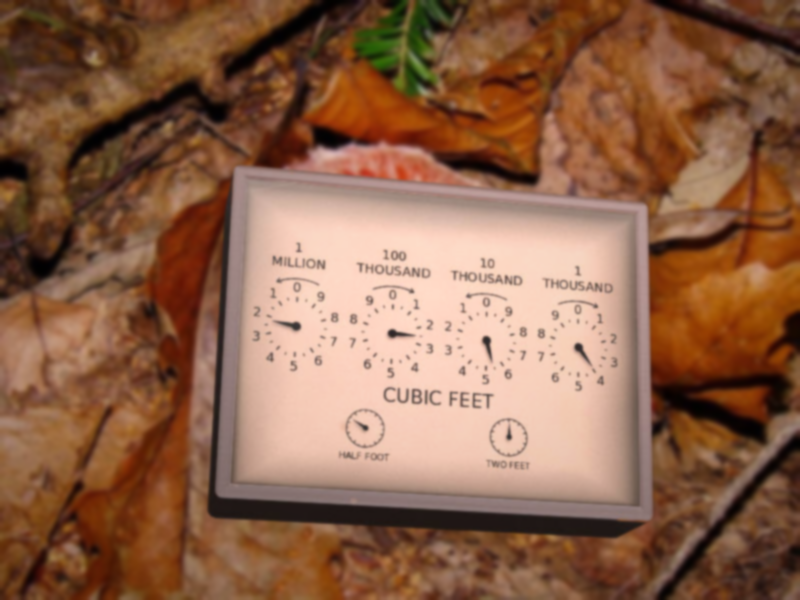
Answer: ft³ 225400
